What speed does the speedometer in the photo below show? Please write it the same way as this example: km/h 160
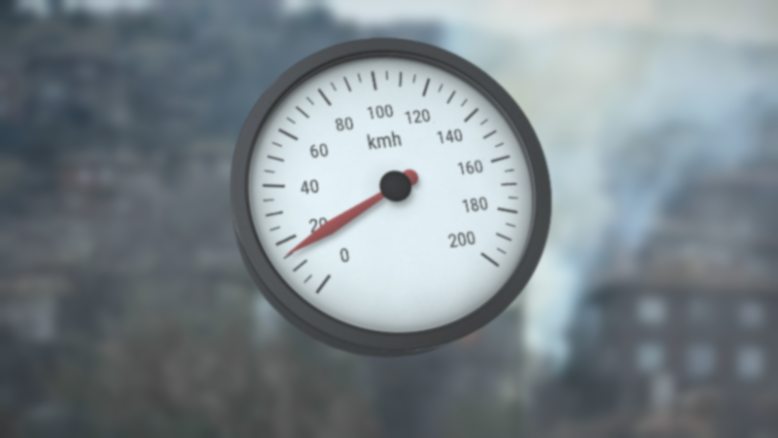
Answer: km/h 15
